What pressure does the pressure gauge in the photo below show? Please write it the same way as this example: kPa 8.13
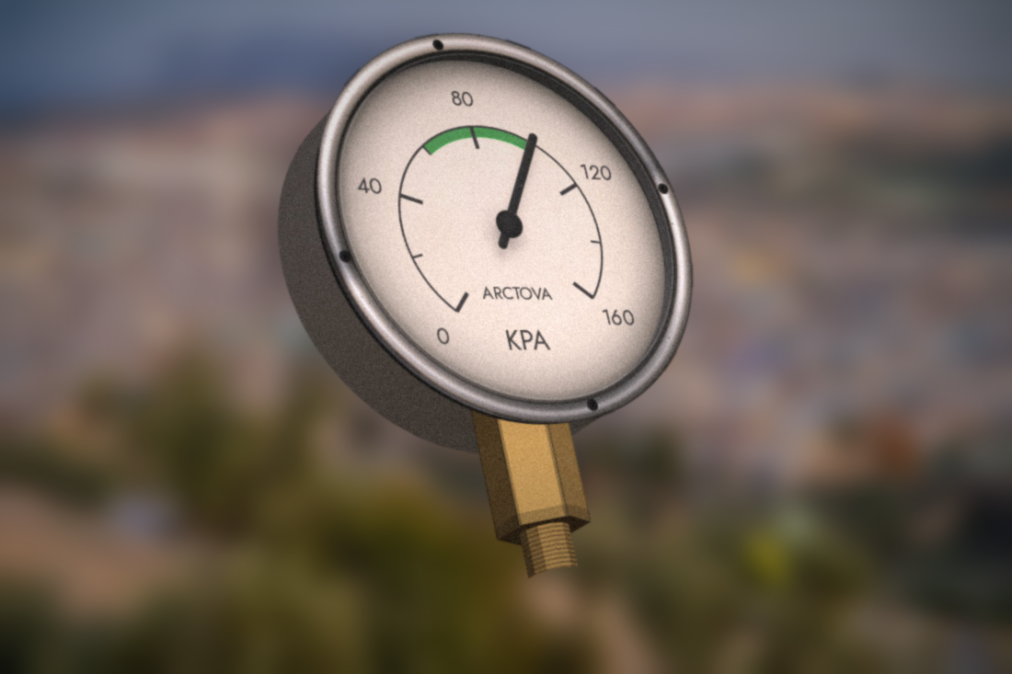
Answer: kPa 100
